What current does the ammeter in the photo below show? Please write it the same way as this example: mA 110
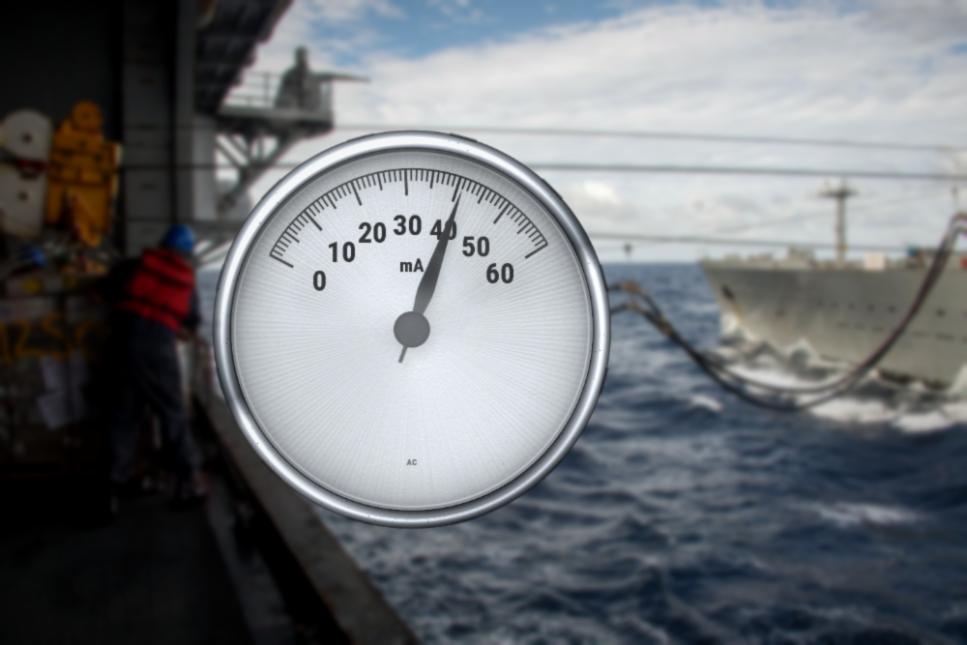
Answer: mA 41
